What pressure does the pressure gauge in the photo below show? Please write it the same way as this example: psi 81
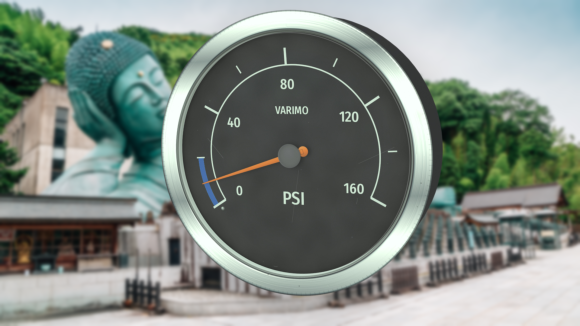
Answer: psi 10
